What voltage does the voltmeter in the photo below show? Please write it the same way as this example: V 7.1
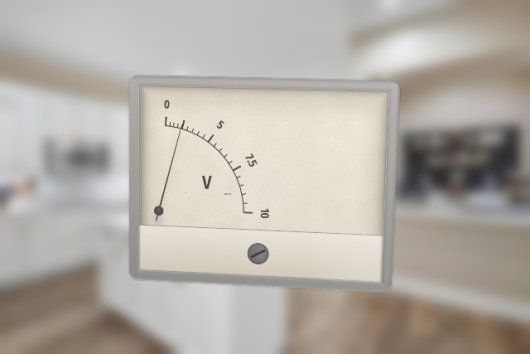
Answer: V 2.5
